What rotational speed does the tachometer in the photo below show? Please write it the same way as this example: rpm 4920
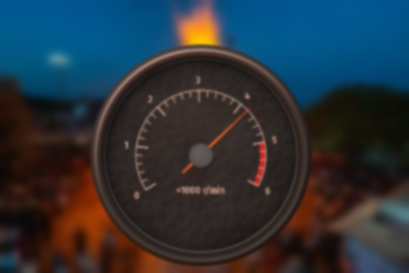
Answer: rpm 4200
